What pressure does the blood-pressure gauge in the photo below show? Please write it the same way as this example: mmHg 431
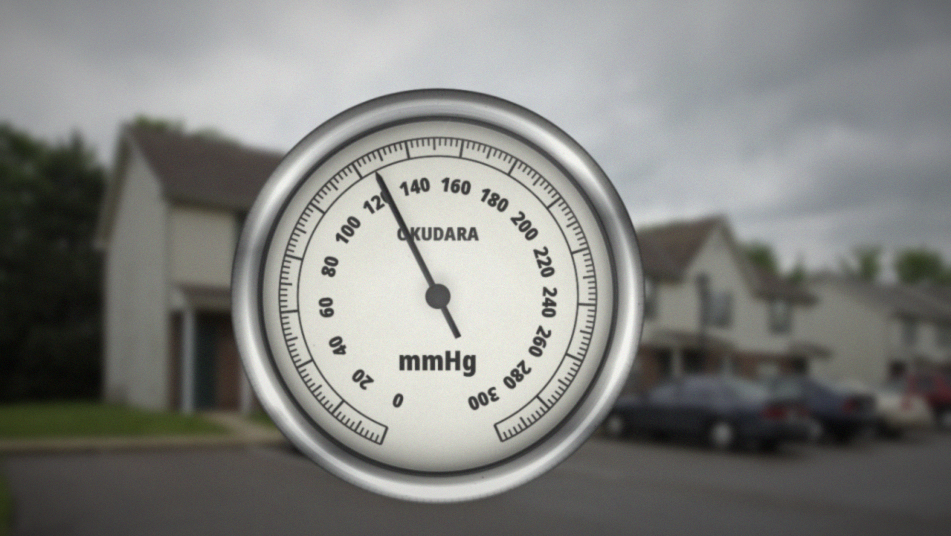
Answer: mmHg 126
